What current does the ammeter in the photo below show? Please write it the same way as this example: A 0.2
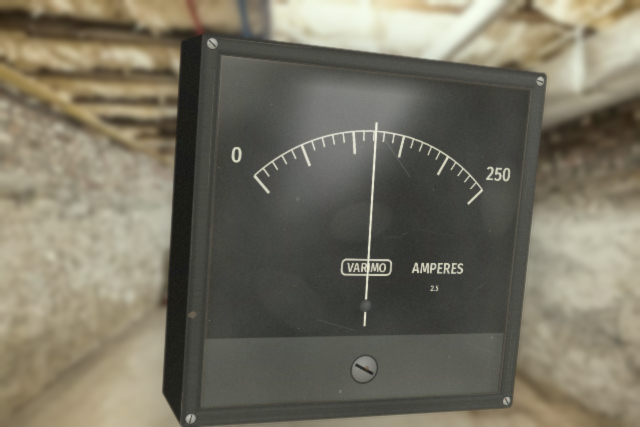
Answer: A 120
